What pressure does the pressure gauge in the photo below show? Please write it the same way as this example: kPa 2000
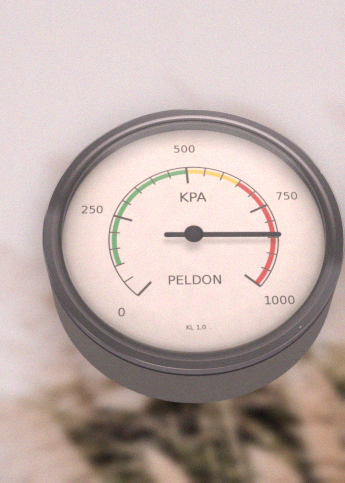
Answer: kPa 850
